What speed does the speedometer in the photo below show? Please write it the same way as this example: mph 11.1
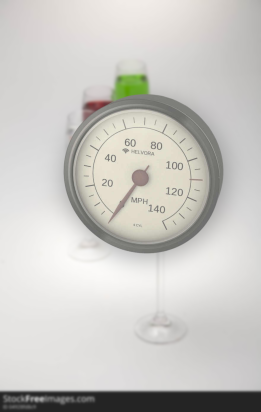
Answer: mph 0
